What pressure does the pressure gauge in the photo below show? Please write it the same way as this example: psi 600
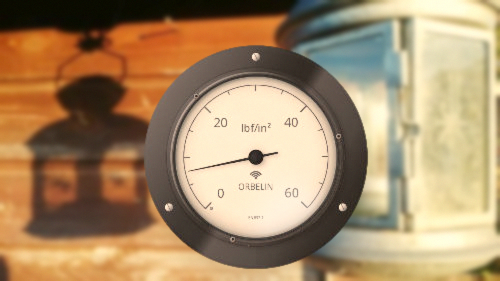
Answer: psi 7.5
